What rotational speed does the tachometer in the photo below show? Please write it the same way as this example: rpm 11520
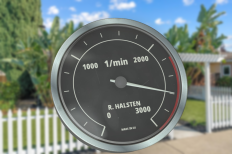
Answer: rpm 2600
